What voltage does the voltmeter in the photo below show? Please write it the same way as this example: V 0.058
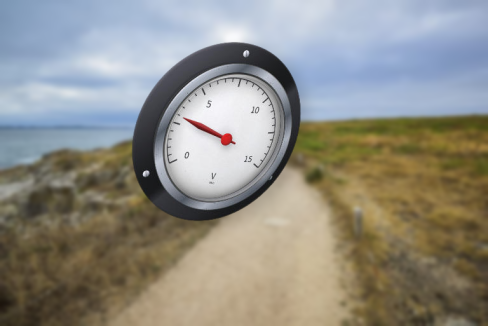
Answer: V 3
